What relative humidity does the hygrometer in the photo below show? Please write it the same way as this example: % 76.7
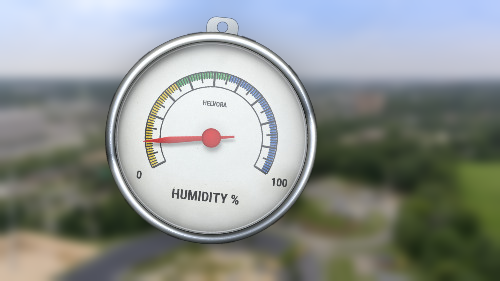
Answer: % 10
